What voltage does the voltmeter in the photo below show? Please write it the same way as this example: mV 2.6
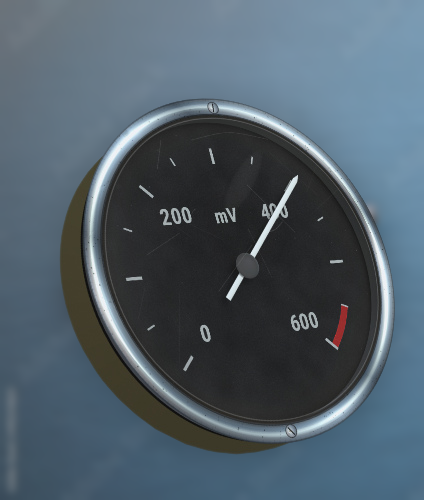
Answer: mV 400
